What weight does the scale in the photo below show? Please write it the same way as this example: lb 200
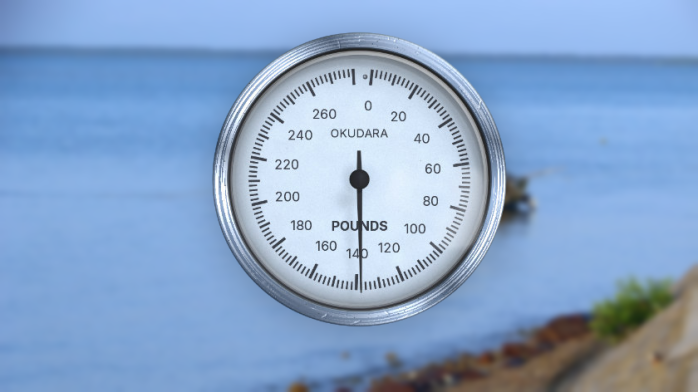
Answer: lb 138
